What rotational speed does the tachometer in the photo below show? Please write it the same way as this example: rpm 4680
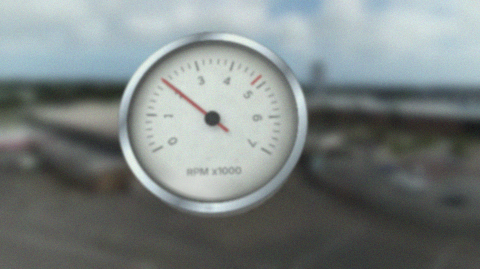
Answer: rpm 2000
